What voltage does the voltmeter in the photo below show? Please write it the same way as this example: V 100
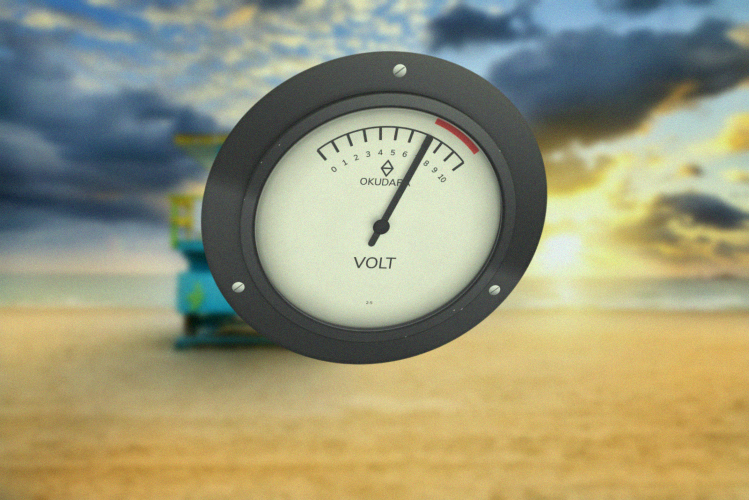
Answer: V 7
